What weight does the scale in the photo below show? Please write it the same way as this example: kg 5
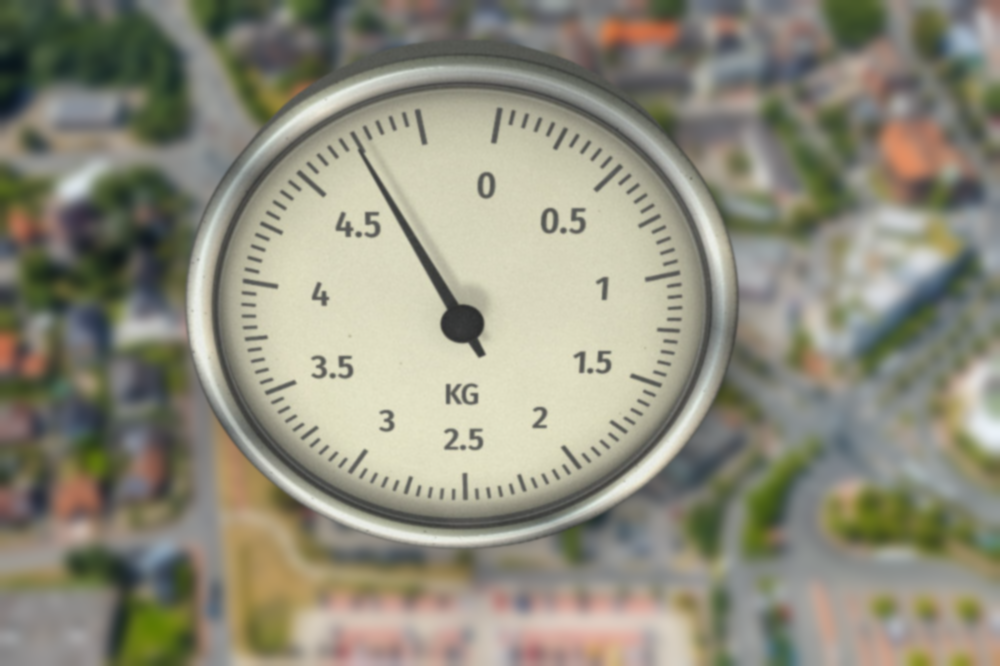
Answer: kg 4.75
